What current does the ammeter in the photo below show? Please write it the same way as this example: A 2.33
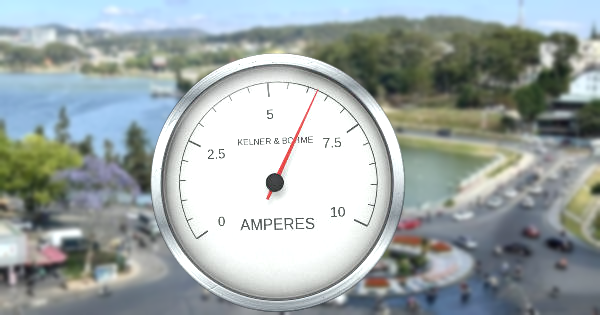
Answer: A 6.25
